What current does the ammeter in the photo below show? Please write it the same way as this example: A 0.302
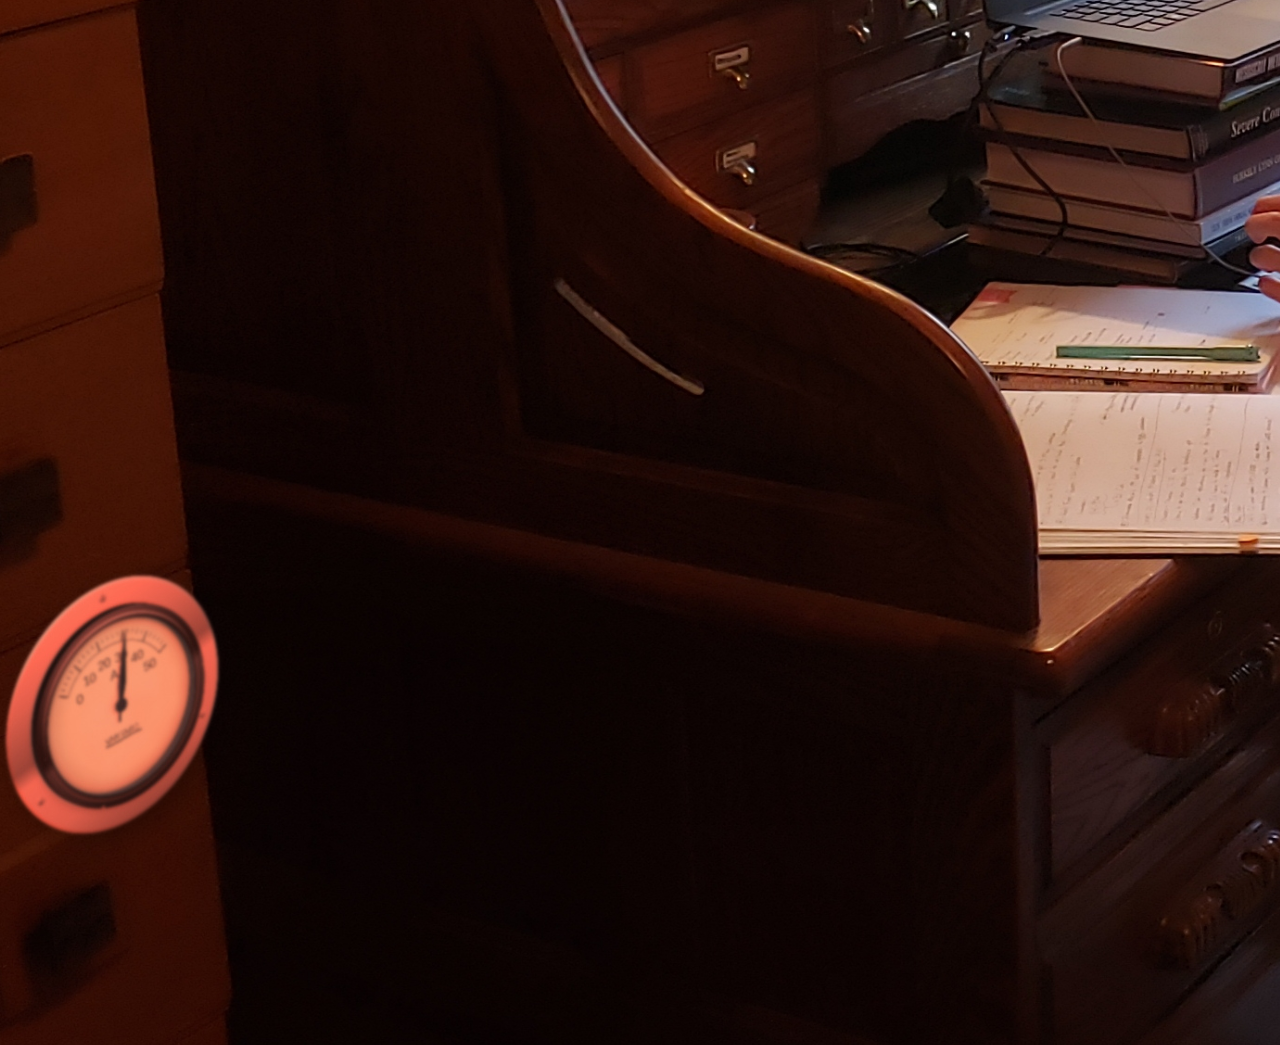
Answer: A 30
